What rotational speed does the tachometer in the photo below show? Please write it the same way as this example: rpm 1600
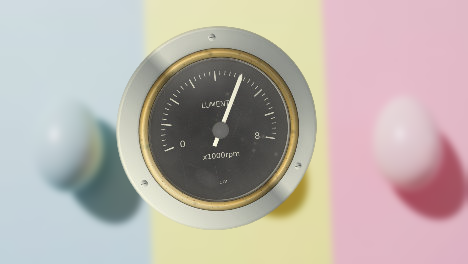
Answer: rpm 5000
